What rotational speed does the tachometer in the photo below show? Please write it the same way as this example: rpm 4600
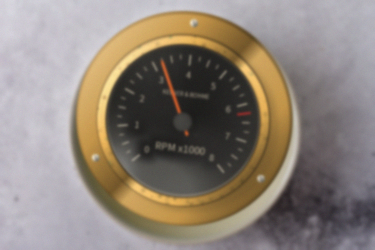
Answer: rpm 3250
